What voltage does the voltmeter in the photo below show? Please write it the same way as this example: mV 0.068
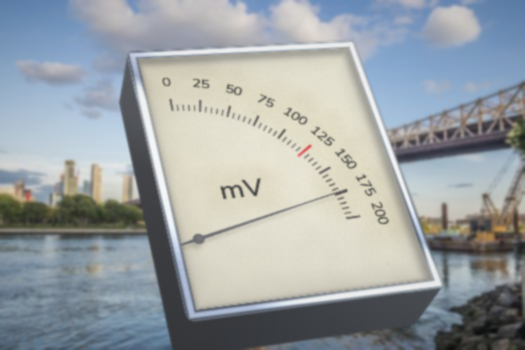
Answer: mV 175
